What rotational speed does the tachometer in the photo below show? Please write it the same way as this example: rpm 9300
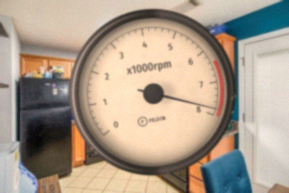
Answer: rpm 7800
